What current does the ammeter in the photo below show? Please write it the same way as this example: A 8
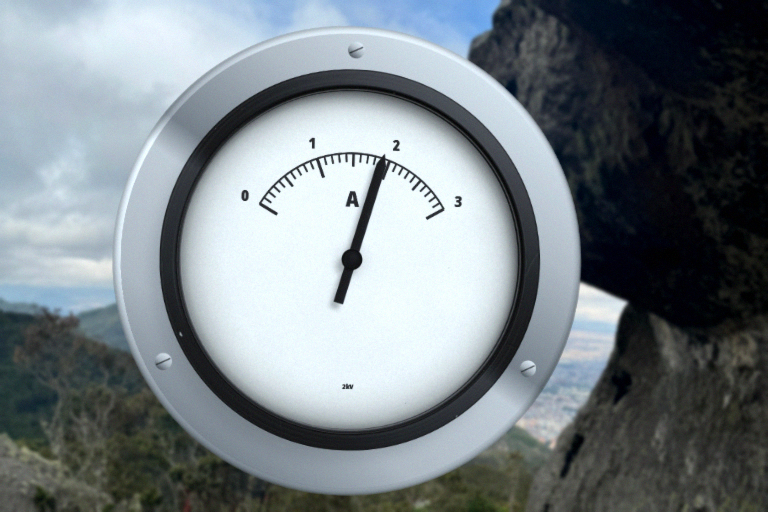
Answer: A 1.9
